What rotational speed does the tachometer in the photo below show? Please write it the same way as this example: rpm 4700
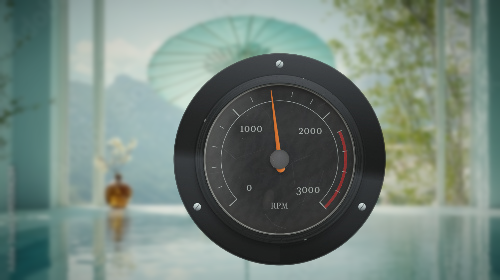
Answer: rpm 1400
